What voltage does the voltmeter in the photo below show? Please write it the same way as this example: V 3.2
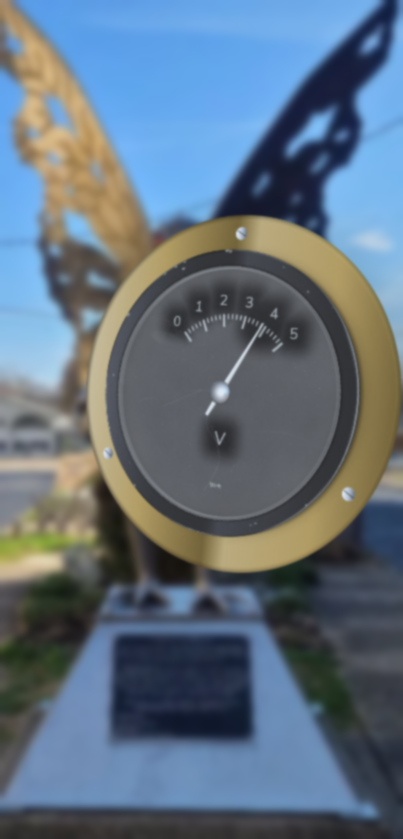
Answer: V 4
